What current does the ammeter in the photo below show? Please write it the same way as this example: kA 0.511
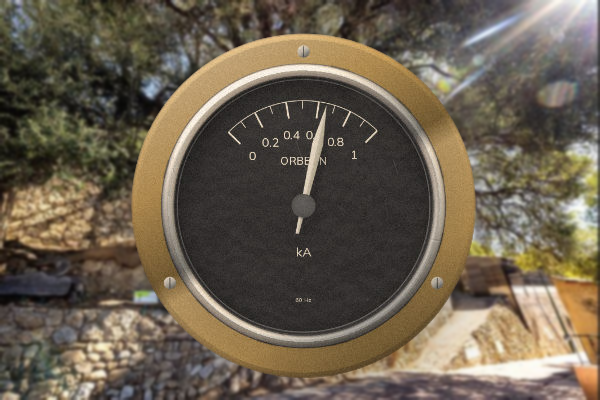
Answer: kA 0.65
